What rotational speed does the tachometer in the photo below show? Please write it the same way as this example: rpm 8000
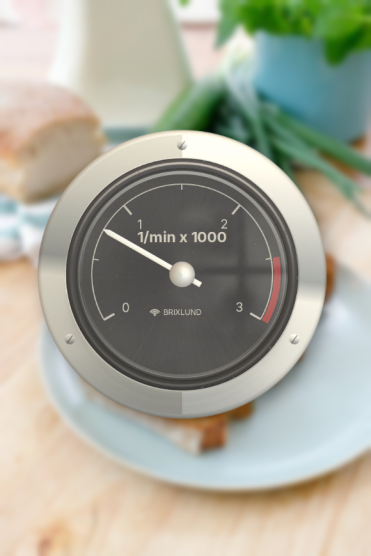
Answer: rpm 750
